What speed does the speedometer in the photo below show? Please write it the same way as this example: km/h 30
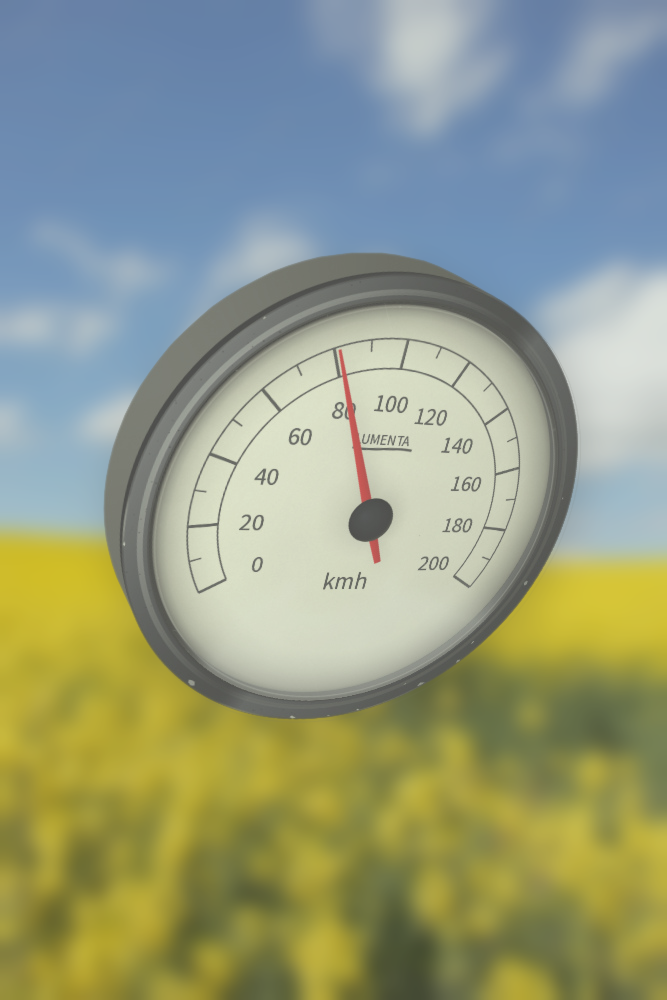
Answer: km/h 80
